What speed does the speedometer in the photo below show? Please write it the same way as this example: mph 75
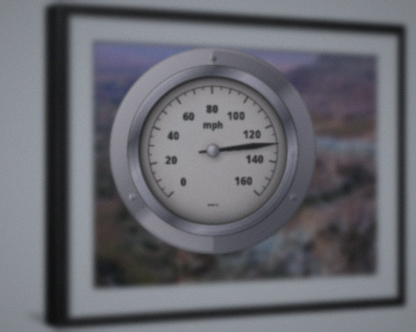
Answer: mph 130
